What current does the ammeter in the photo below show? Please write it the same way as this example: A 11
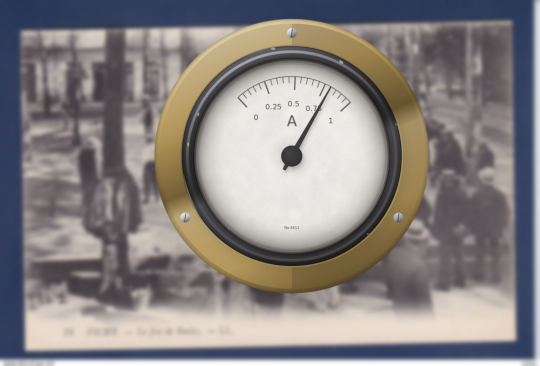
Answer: A 0.8
